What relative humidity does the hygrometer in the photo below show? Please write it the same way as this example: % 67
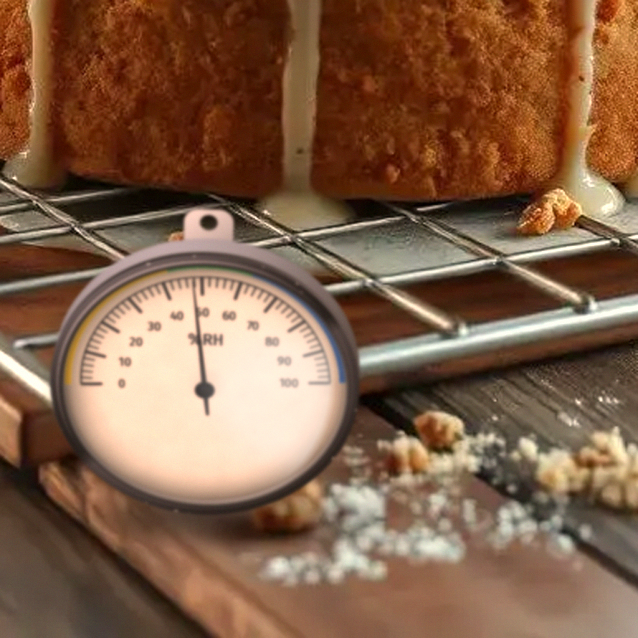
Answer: % 48
